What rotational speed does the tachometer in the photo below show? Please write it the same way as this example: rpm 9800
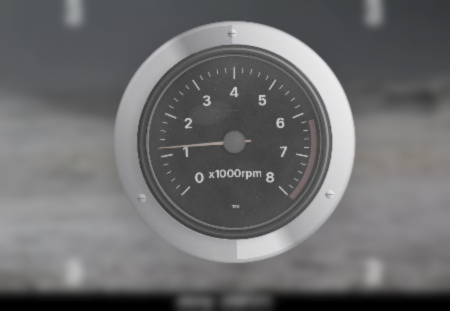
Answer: rpm 1200
